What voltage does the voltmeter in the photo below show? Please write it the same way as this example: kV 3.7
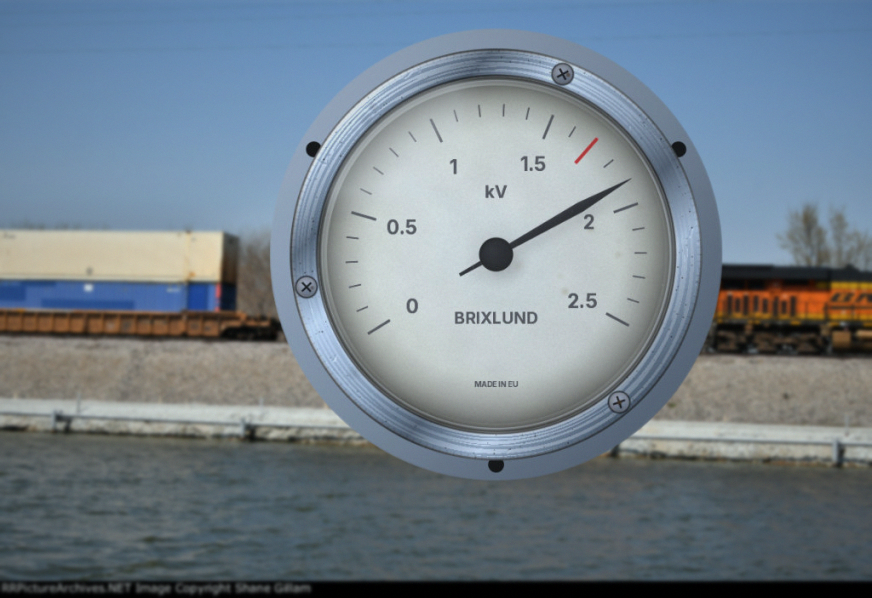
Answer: kV 1.9
